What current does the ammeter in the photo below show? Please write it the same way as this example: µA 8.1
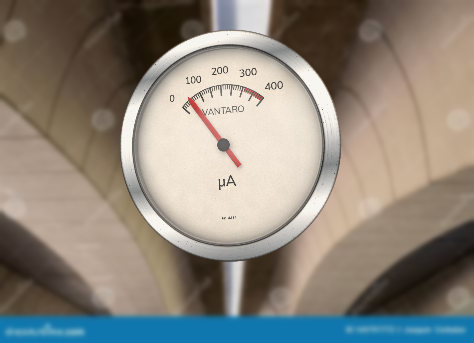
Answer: µA 50
